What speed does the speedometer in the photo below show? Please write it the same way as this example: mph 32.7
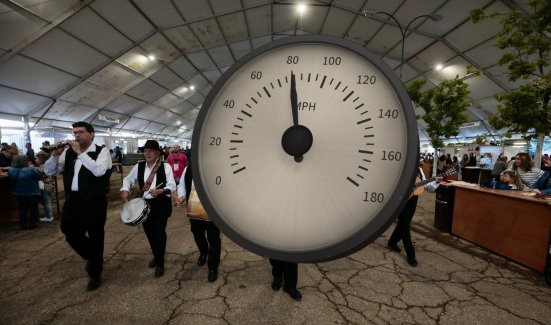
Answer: mph 80
